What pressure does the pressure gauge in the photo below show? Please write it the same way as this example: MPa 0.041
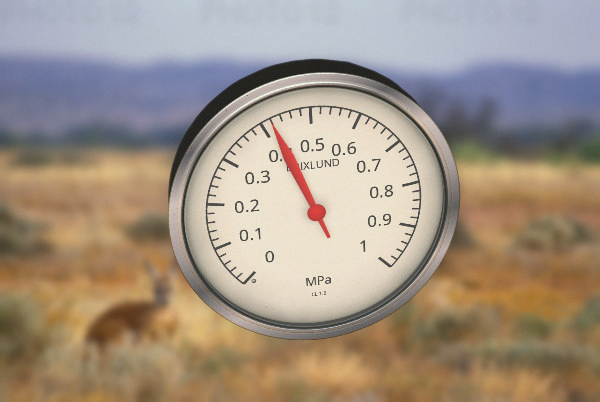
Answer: MPa 0.42
